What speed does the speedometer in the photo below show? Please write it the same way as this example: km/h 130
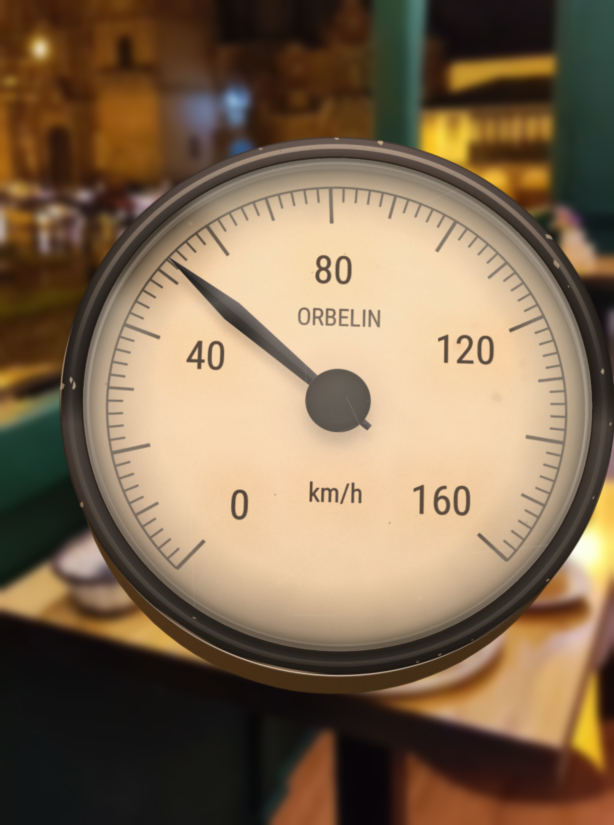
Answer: km/h 52
